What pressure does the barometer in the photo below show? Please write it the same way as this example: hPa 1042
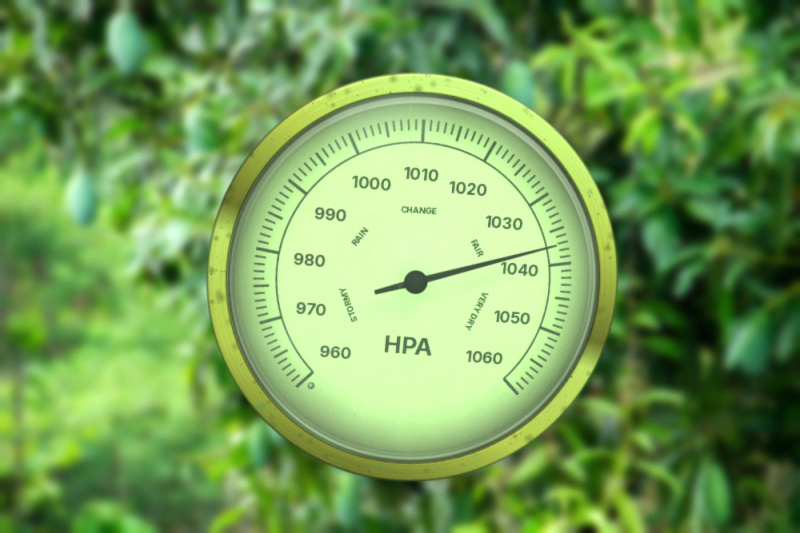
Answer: hPa 1037
